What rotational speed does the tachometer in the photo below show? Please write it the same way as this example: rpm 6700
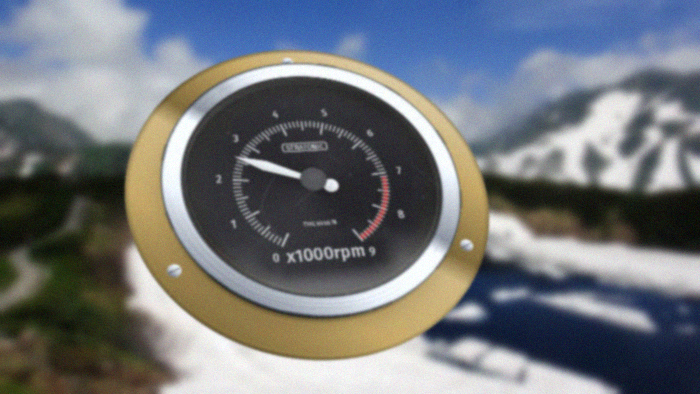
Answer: rpm 2500
